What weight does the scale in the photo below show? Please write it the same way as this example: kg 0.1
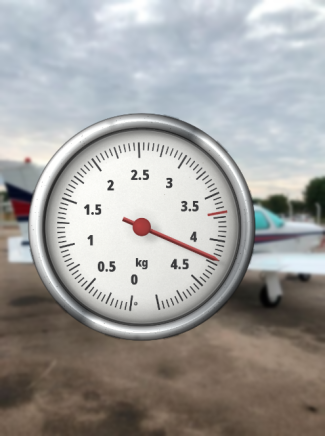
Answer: kg 4.2
